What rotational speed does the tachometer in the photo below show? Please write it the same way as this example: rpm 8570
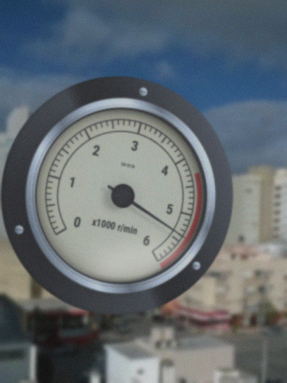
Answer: rpm 5400
